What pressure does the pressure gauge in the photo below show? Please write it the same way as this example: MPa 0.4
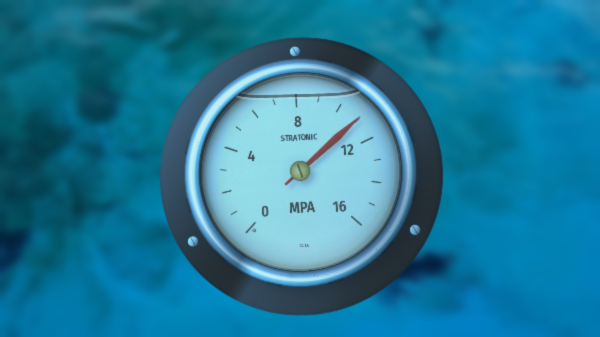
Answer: MPa 11
